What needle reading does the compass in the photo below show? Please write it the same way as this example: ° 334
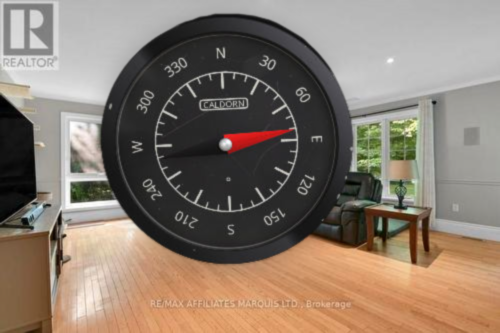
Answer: ° 80
